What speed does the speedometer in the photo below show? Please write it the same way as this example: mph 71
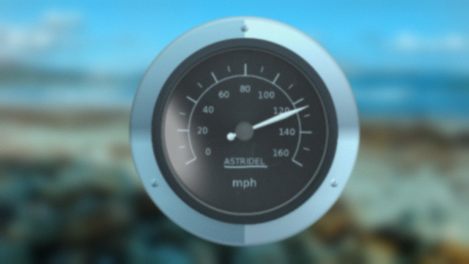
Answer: mph 125
